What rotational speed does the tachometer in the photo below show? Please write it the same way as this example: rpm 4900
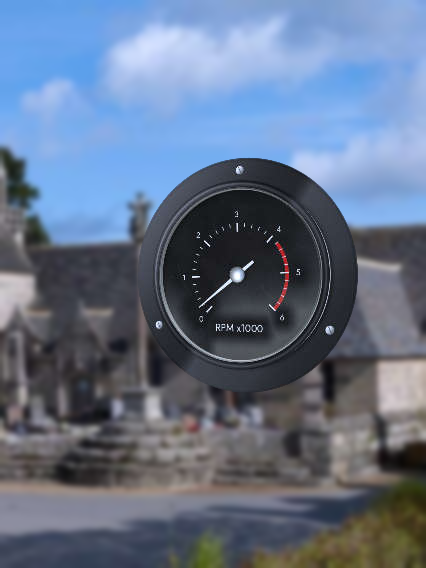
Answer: rpm 200
